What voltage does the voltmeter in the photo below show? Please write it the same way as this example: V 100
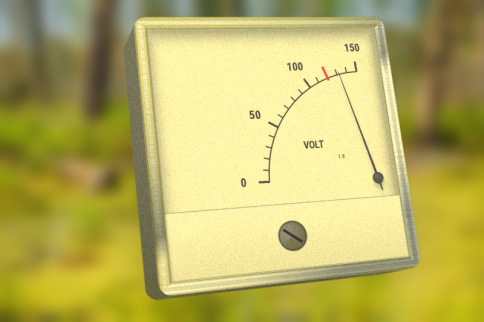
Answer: V 130
